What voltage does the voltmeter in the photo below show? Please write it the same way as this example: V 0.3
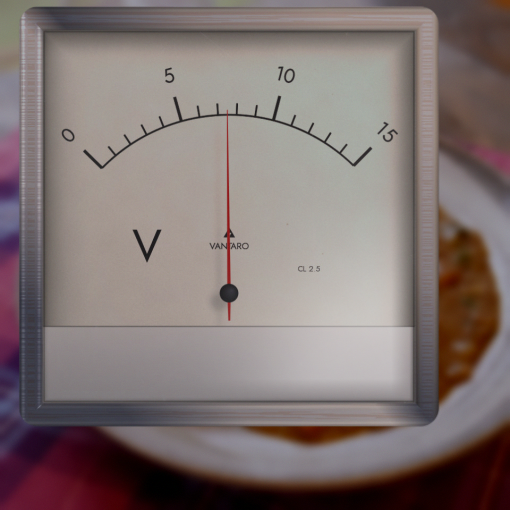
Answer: V 7.5
